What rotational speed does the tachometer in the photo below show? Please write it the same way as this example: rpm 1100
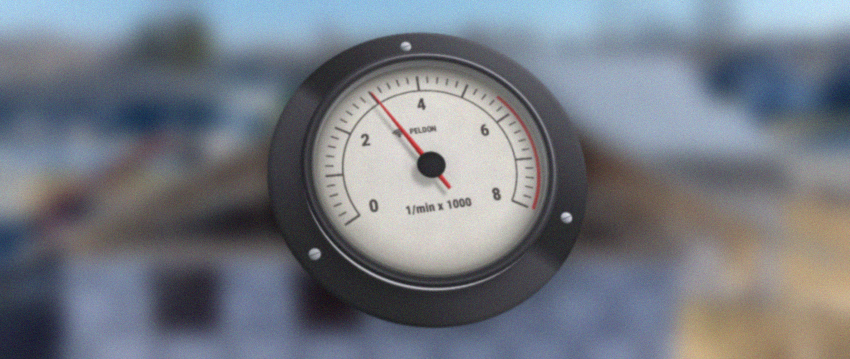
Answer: rpm 3000
